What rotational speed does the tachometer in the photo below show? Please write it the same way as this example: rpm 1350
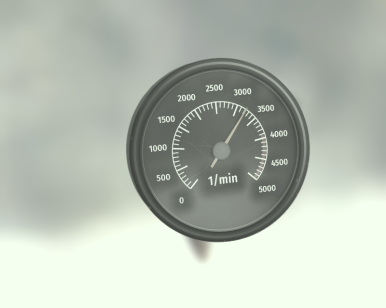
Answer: rpm 3200
